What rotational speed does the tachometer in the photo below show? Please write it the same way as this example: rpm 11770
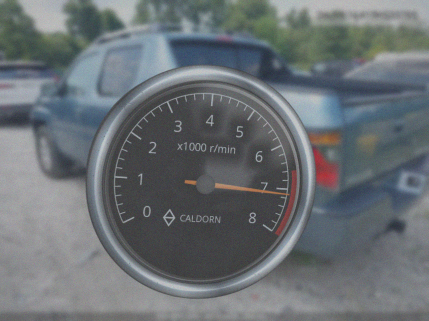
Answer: rpm 7100
